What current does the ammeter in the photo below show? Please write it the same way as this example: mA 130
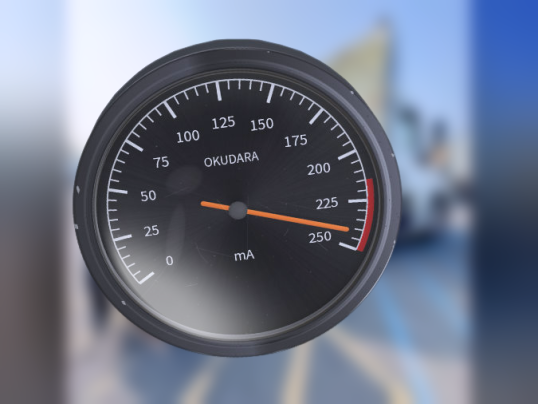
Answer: mA 240
